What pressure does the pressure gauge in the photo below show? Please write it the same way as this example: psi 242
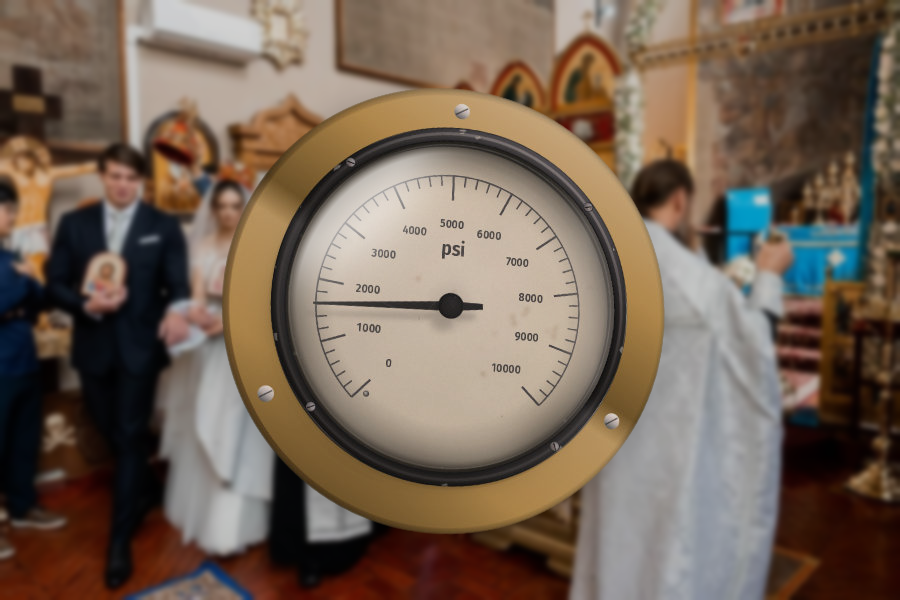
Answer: psi 1600
